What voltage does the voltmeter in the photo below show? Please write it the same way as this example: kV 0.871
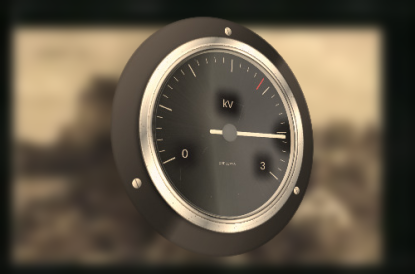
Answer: kV 2.55
